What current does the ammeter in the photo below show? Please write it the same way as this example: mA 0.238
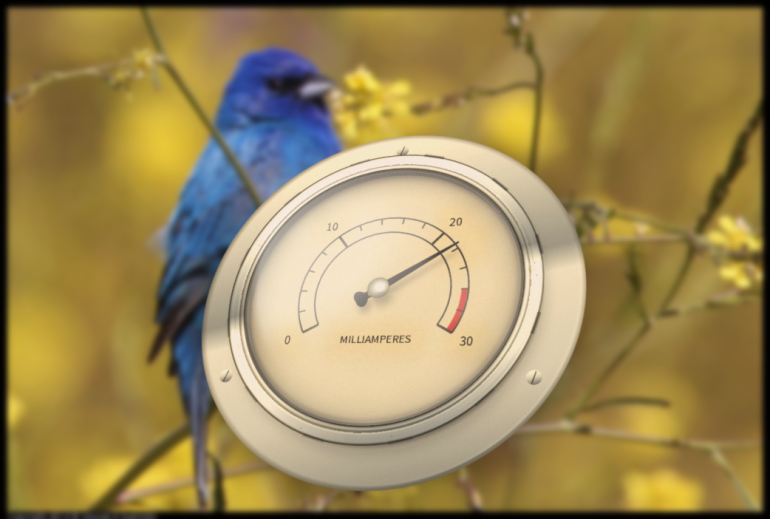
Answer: mA 22
